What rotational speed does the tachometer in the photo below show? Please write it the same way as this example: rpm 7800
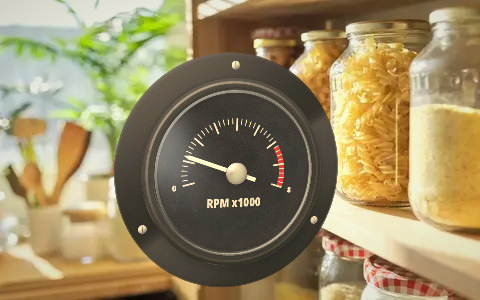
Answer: rpm 1200
